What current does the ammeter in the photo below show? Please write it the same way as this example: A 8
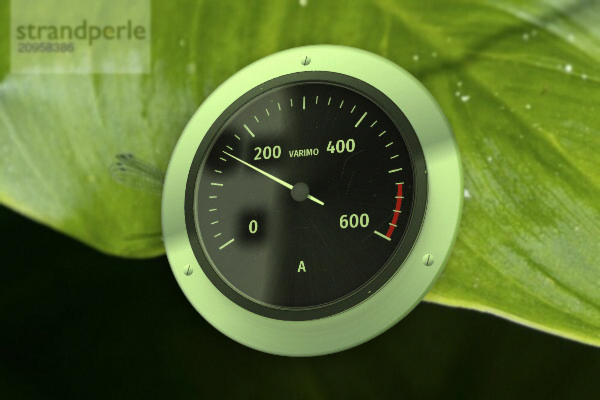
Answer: A 150
